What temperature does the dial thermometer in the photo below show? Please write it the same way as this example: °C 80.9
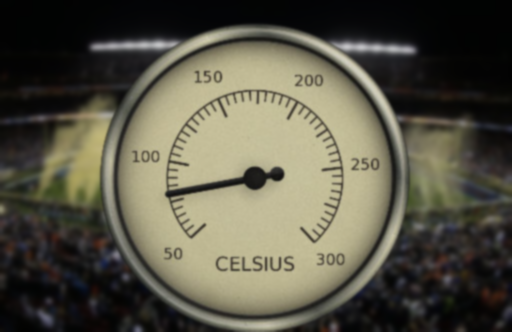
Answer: °C 80
